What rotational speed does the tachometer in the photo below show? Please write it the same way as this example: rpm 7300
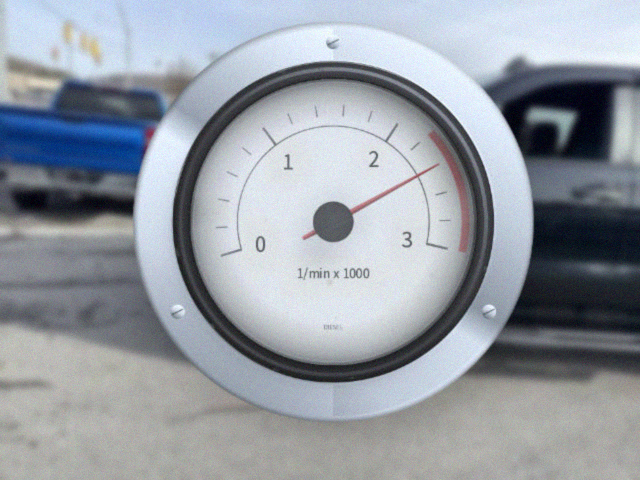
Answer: rpm 2400
